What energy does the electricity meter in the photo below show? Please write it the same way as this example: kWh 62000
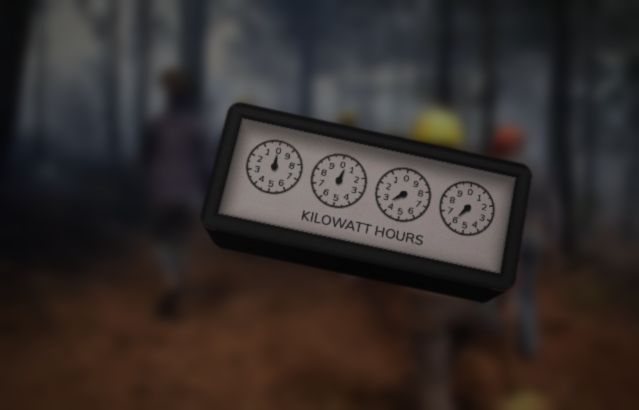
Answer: kWh 36
